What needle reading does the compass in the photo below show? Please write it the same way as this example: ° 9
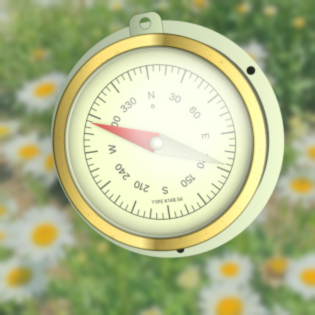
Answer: ° 295
